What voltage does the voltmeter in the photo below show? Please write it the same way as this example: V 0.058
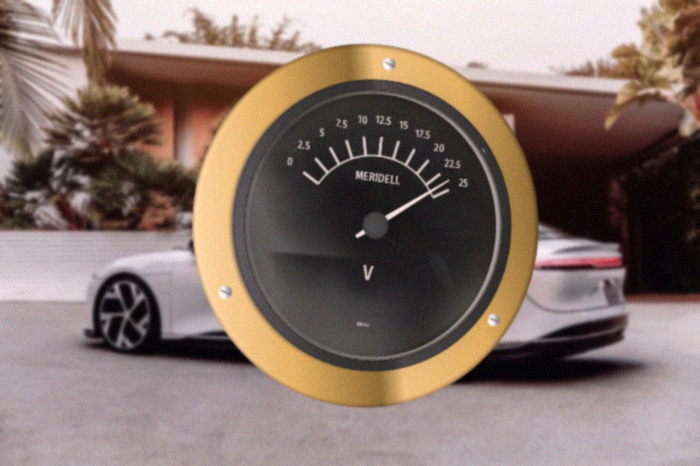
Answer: V 23.75
